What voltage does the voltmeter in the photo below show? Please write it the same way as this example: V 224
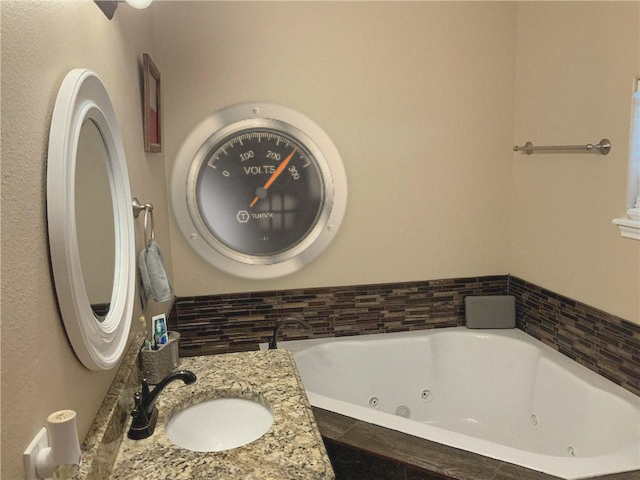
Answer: V 250
